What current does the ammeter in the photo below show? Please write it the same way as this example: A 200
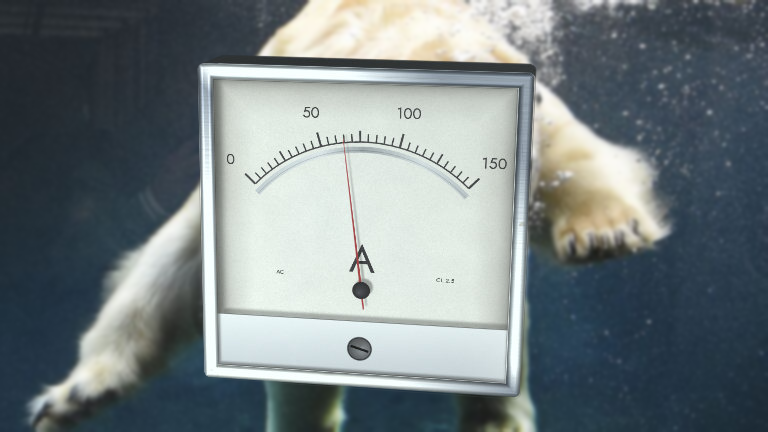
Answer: A 65
